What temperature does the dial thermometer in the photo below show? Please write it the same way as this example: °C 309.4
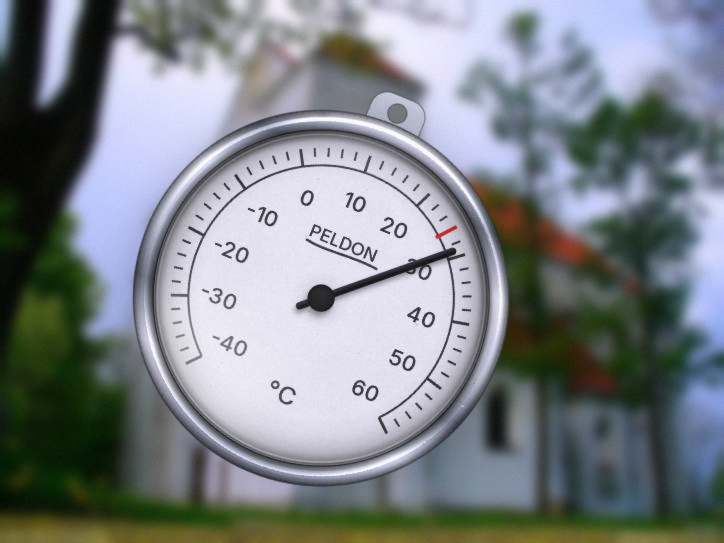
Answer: °C 29
